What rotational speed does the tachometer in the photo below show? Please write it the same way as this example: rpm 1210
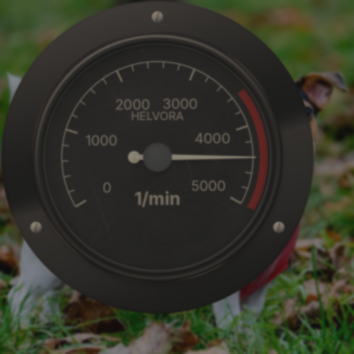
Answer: rpm 4400
